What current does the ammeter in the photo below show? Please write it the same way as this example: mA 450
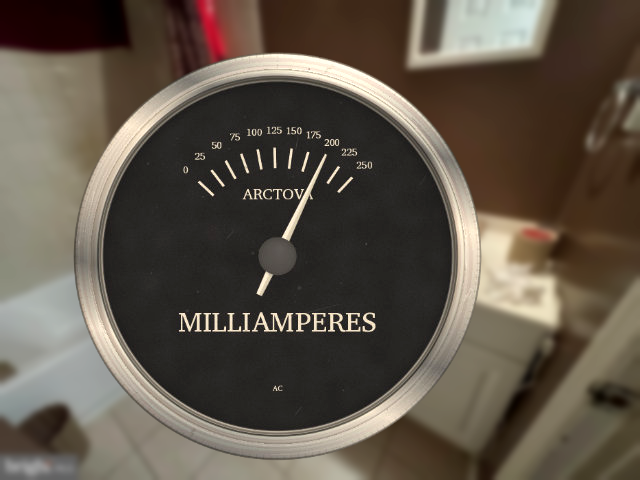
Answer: mA 200
